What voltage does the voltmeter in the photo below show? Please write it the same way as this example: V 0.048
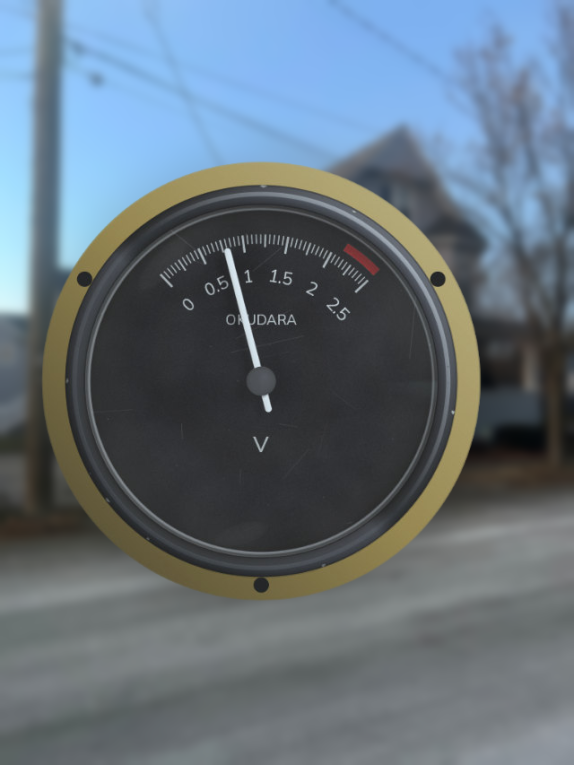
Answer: V 0.8
